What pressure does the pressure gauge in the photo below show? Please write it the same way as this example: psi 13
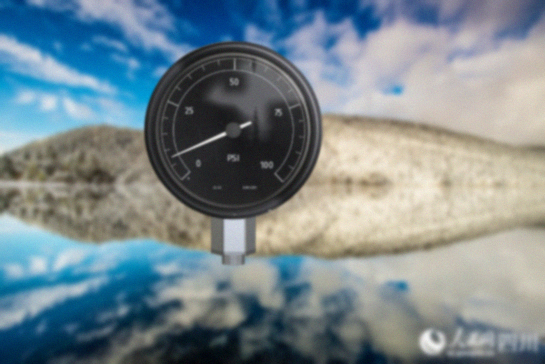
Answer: psi 7.5
